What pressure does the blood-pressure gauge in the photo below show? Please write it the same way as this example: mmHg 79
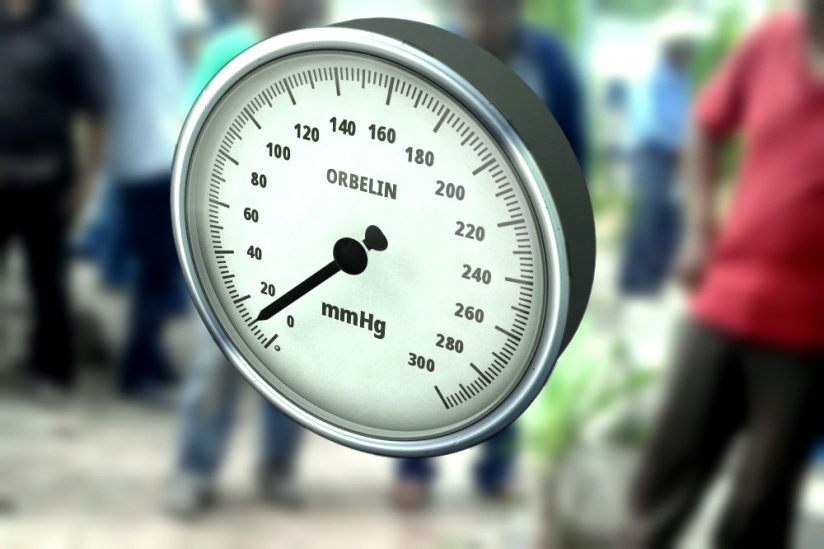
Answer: mmHg 10
